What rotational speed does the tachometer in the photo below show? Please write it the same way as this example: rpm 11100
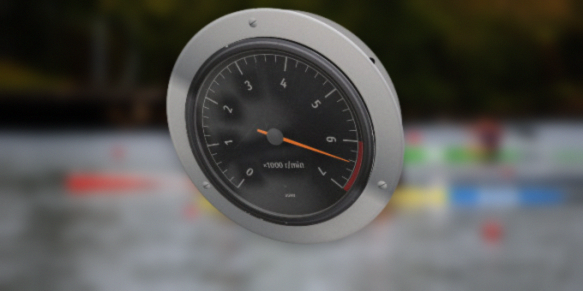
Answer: rpm 6400
